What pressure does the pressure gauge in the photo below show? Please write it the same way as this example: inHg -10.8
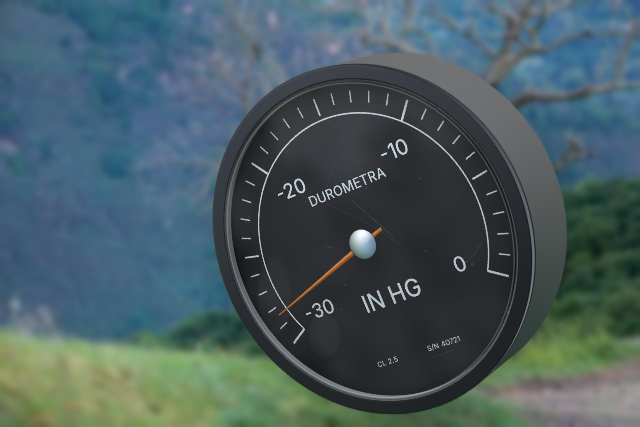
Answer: inHg -28.5
